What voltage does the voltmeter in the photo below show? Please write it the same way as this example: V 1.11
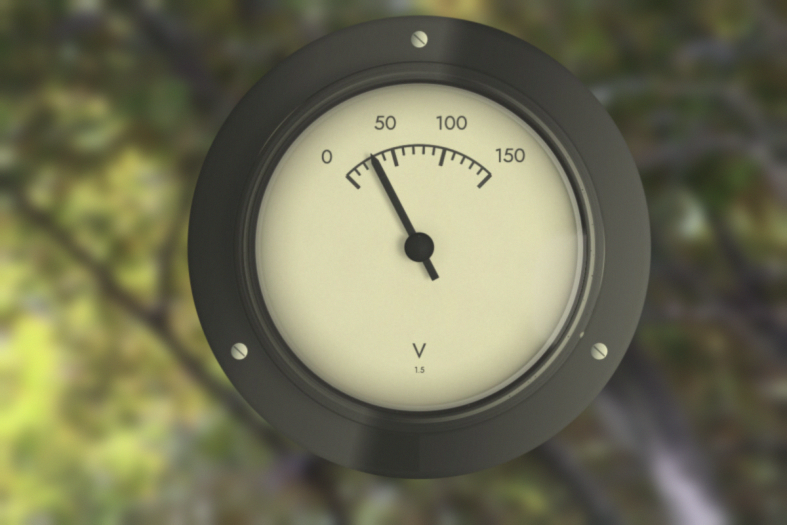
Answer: V 30
